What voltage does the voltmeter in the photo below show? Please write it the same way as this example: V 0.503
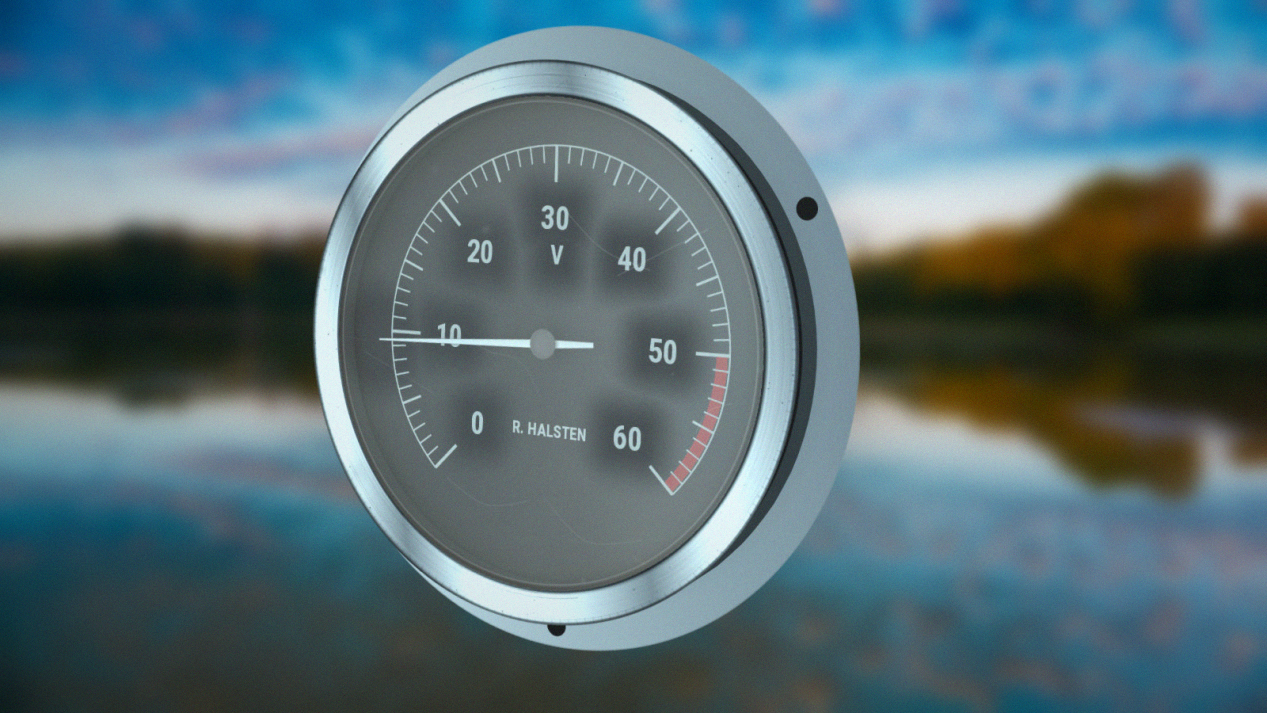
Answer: V 9.5
